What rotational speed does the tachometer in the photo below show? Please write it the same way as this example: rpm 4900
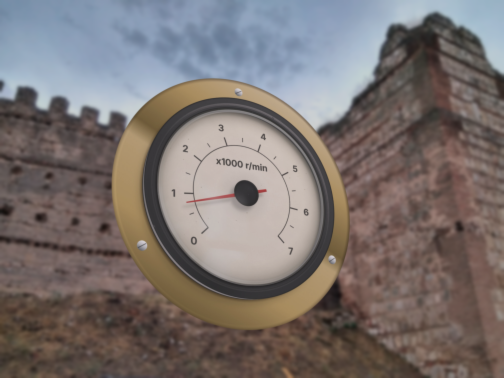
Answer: rpm 750
